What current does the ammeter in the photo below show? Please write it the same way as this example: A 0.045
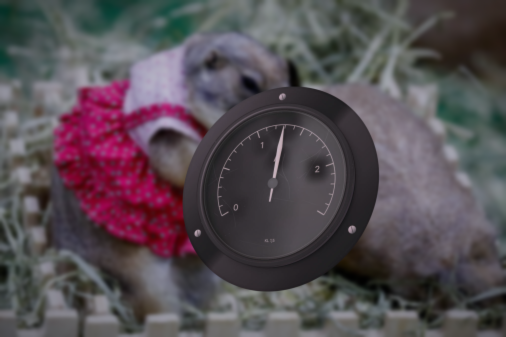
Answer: A 1.3
